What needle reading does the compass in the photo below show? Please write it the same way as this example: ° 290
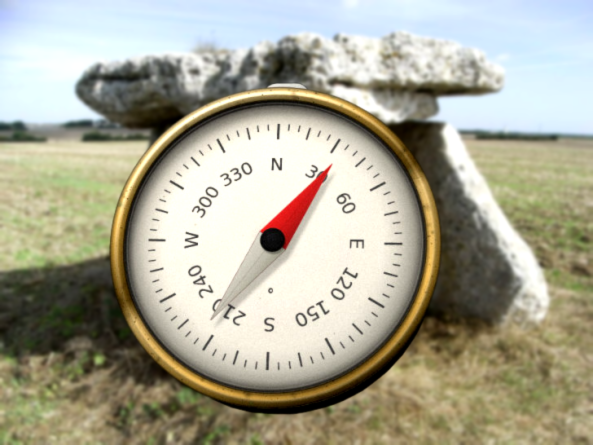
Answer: ° 35
